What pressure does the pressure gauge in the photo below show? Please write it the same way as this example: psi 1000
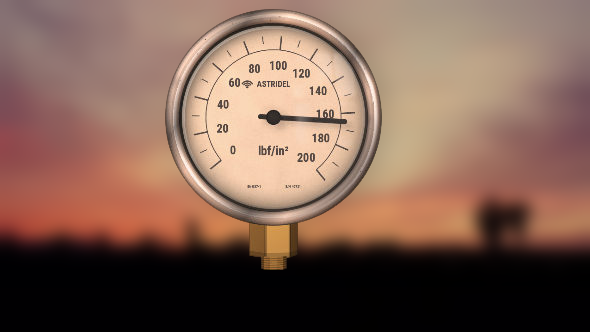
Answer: psi 165
